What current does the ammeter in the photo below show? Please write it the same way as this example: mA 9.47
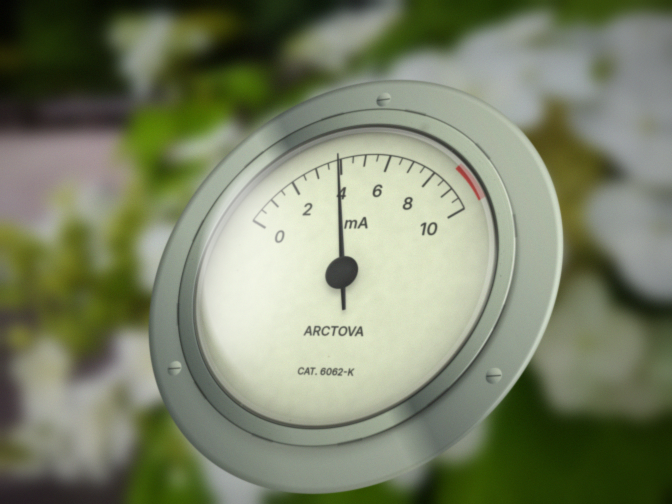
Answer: mA 4
